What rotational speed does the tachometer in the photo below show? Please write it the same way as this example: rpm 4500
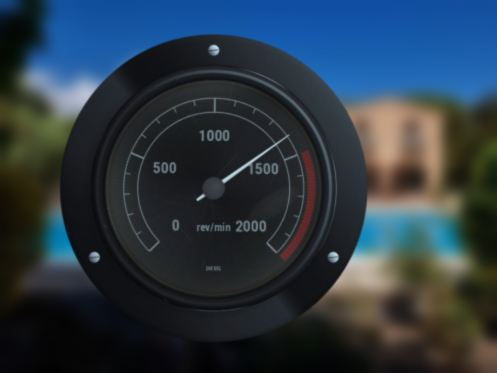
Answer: rpm 1400
